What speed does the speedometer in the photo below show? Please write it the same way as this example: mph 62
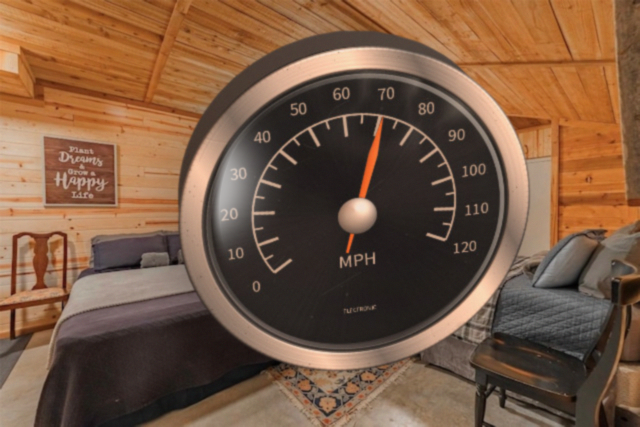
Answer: mph 70
